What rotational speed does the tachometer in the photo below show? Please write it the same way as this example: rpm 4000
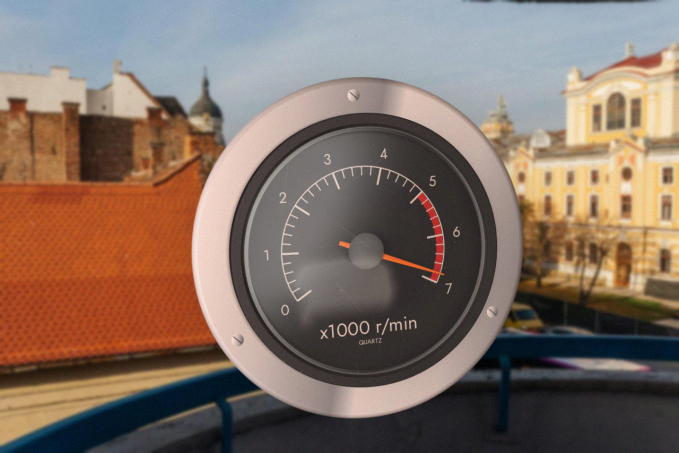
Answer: rpm 6800
